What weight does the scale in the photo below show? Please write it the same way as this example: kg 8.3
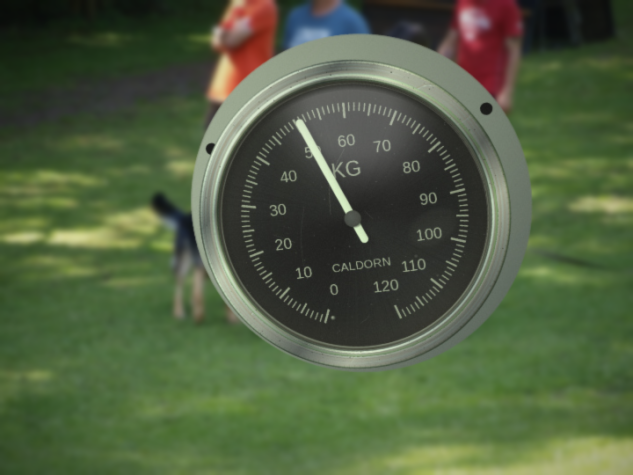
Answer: kg 51
